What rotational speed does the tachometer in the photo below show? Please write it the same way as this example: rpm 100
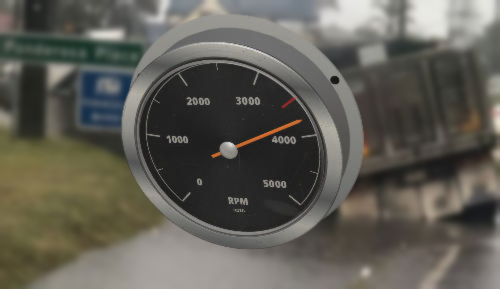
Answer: rpm 3750
